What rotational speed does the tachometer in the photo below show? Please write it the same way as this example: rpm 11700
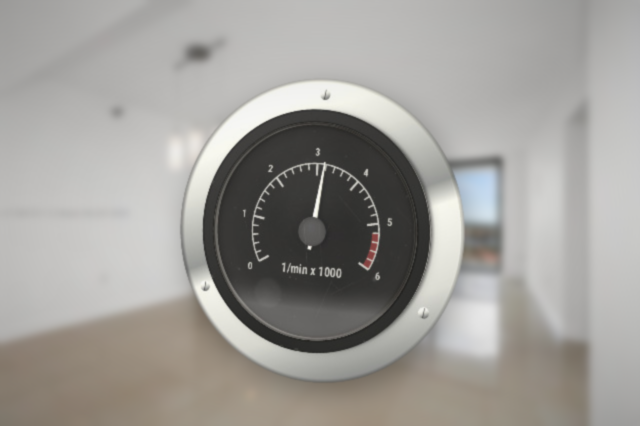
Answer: rpm 3200
